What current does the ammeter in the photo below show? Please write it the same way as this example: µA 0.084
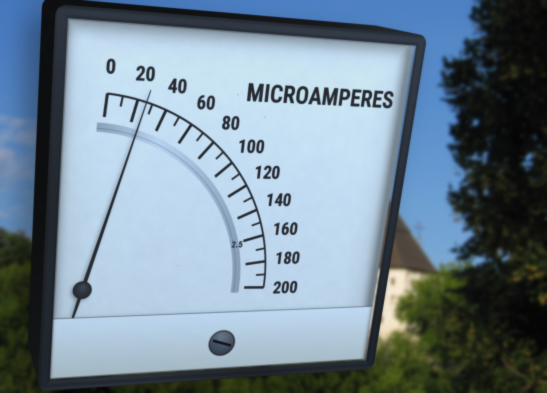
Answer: µA 25
